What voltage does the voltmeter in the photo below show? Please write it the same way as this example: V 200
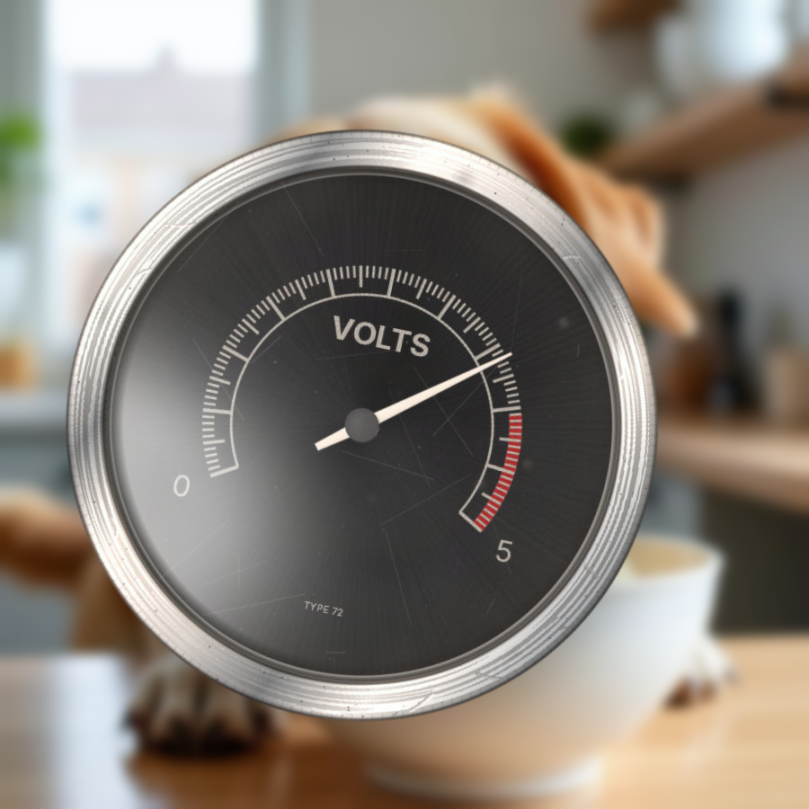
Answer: V 3.6
